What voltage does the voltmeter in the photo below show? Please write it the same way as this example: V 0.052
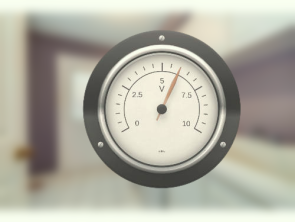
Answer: V 6
